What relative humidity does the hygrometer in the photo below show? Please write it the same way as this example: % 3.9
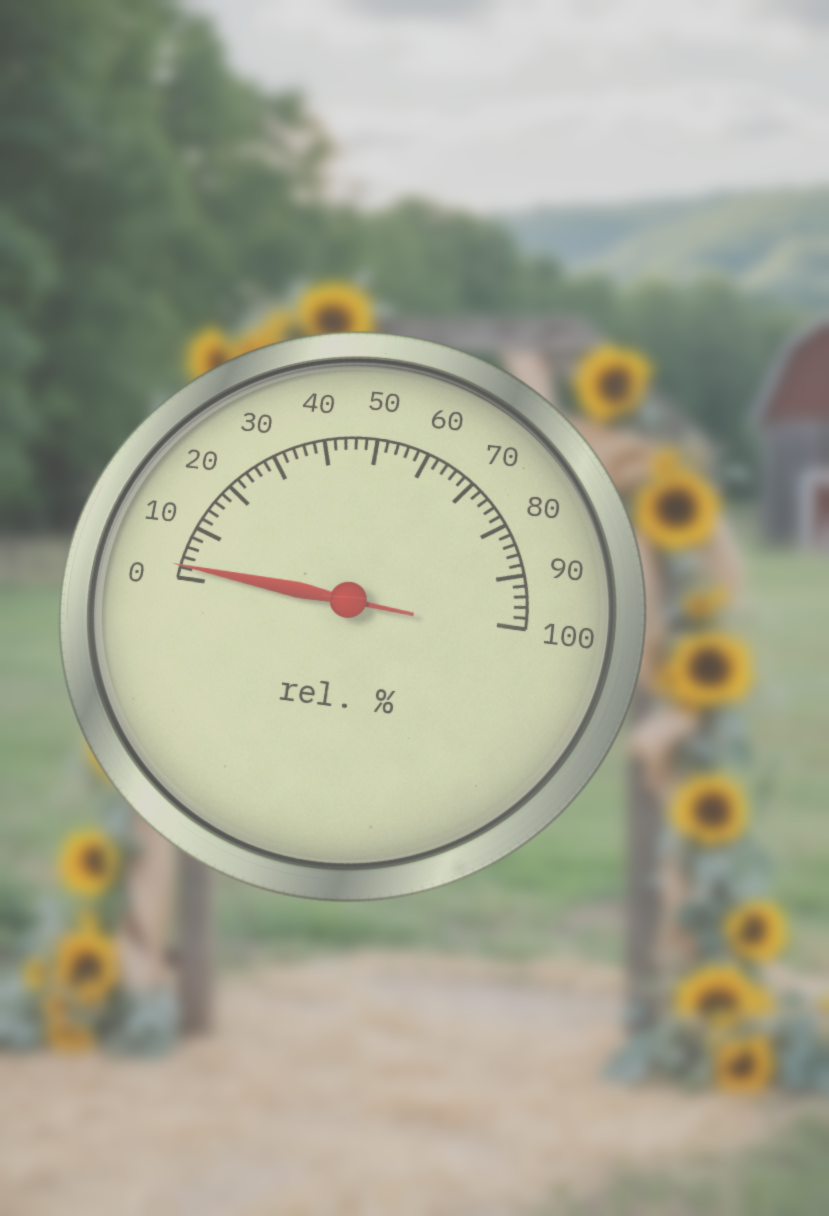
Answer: % 2
